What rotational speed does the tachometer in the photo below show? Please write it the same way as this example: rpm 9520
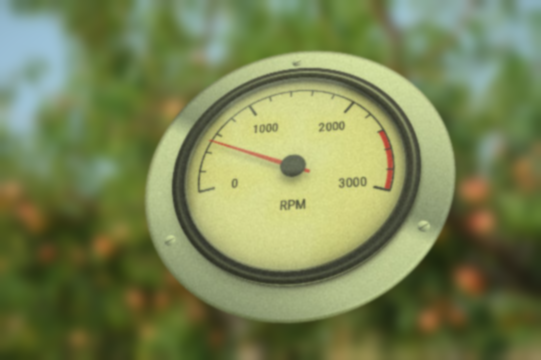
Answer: rpm 500
